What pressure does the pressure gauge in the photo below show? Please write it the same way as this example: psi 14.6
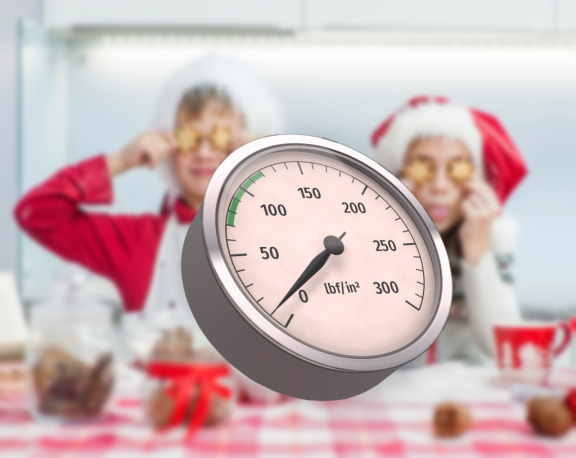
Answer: psi 10
